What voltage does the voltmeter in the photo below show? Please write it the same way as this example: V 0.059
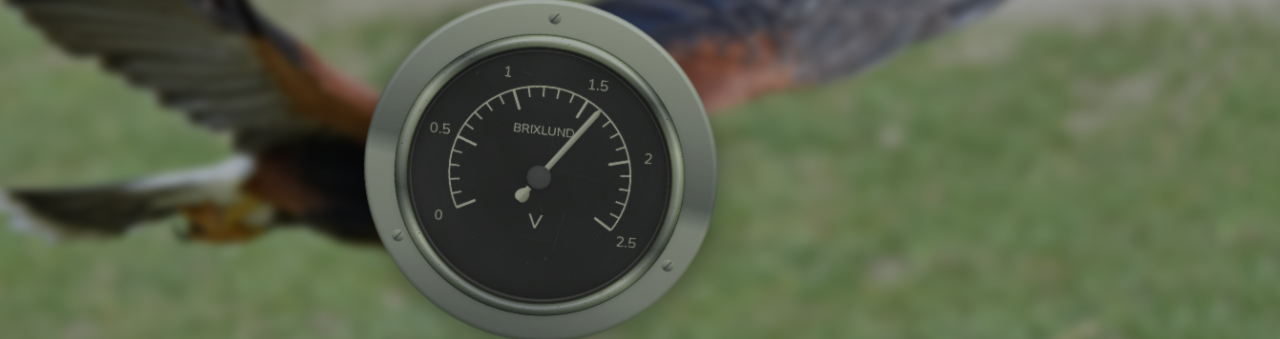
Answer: V 1.6
